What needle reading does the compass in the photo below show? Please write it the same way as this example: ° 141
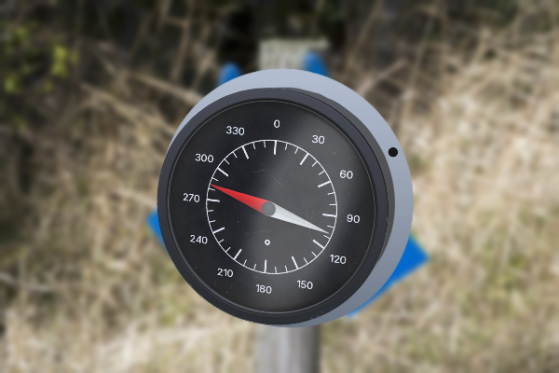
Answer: ° 285
